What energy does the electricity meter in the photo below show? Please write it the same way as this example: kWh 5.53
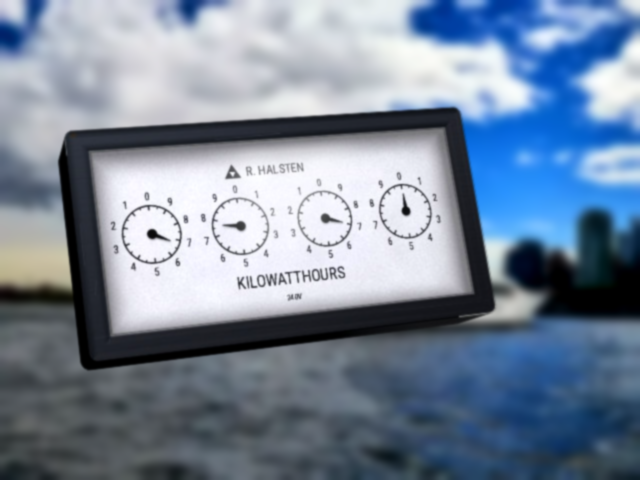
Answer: kWh 6770
